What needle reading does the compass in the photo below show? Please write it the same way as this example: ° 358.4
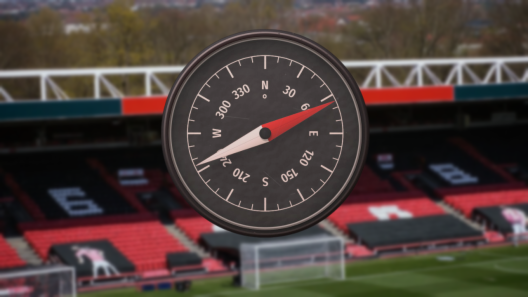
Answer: ° 65
